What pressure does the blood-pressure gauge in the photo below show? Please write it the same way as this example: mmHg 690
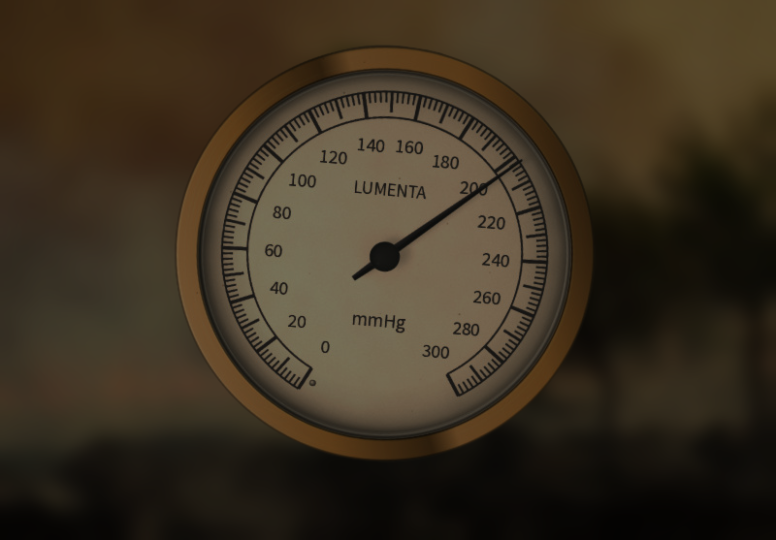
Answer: mmHg 202
